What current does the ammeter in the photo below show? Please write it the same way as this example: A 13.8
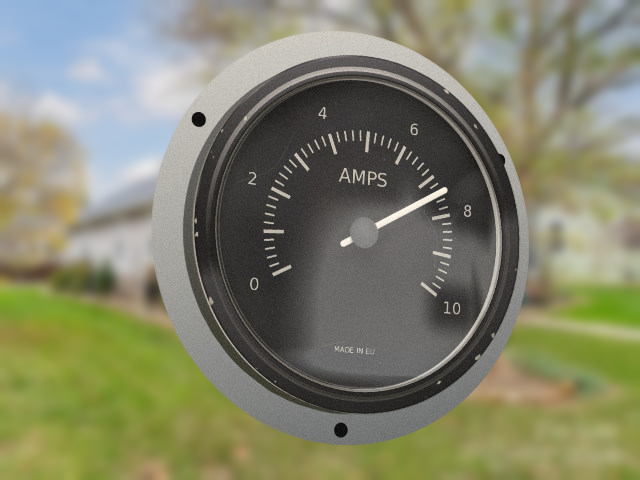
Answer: A 7.4
